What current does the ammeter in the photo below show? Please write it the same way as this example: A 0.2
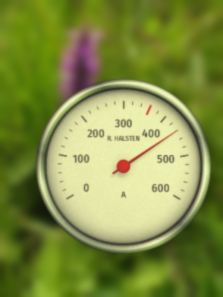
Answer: A 440
